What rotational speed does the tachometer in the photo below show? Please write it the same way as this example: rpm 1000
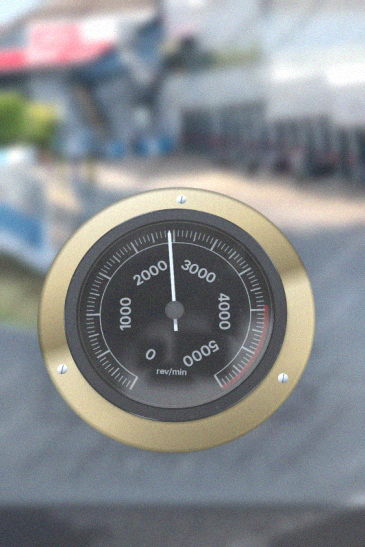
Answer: rpm 2450
